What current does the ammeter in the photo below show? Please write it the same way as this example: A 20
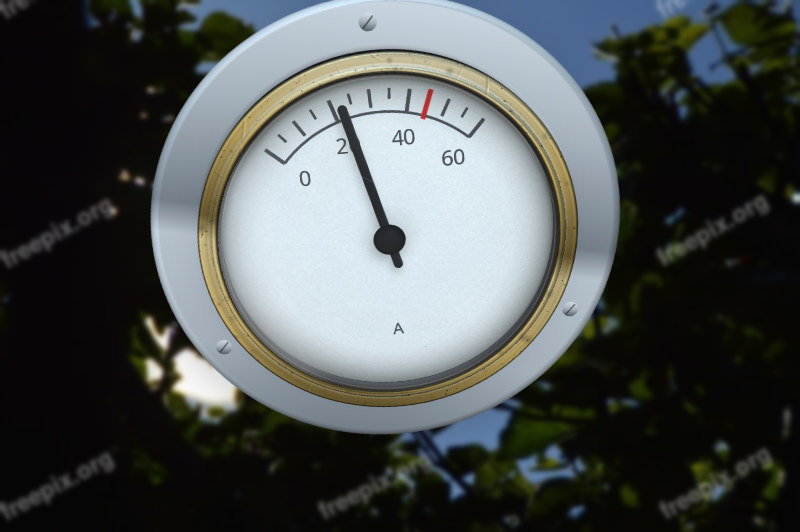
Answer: A 22.5
